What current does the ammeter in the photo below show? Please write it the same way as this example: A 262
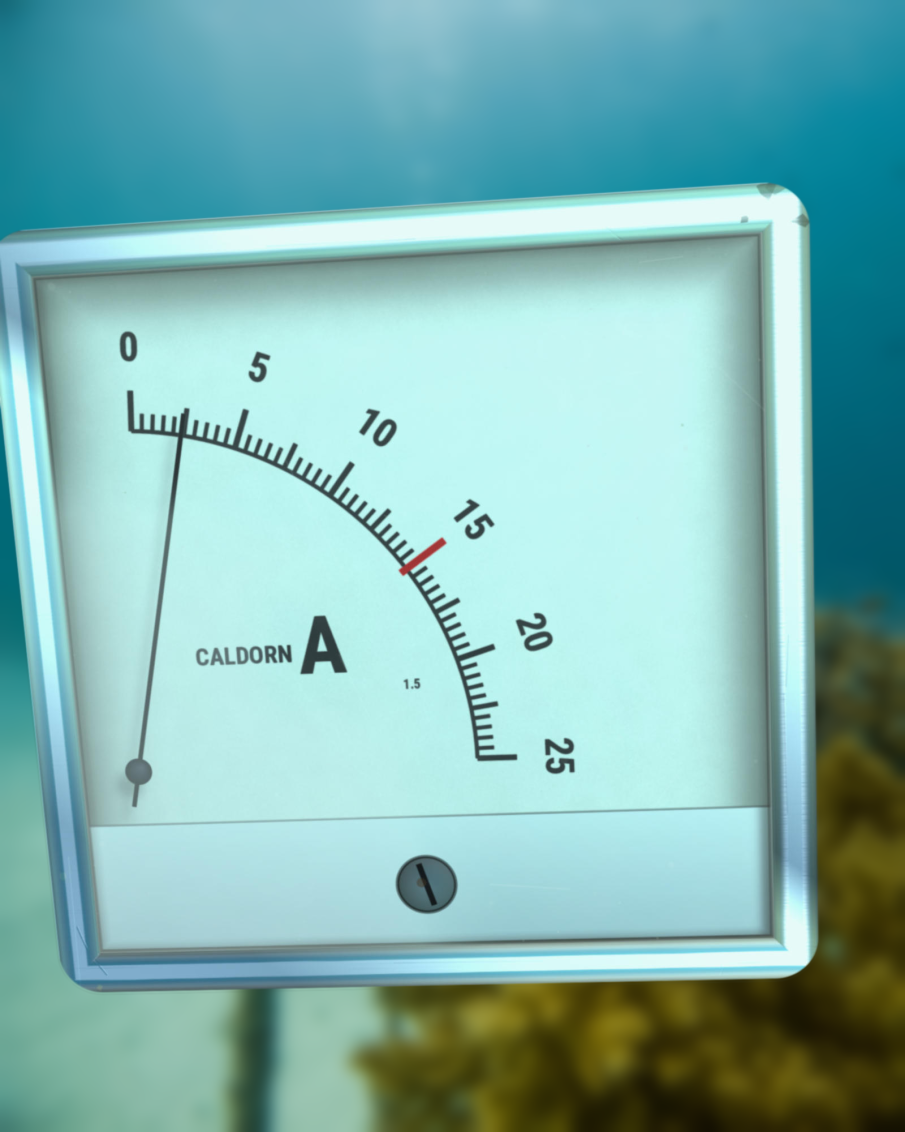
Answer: A 2.5
